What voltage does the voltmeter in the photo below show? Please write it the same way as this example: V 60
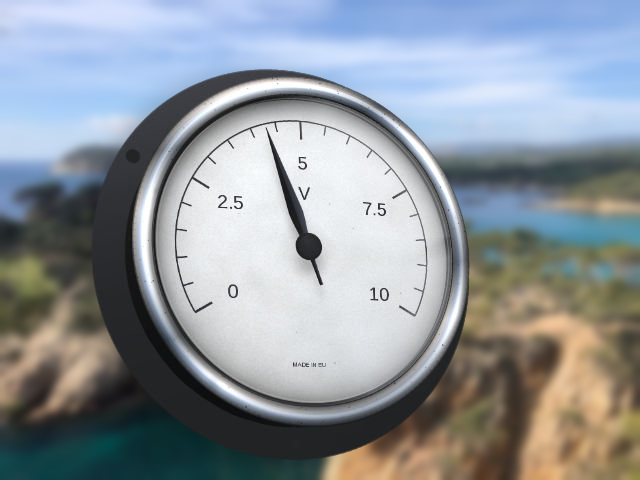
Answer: V 4.25
